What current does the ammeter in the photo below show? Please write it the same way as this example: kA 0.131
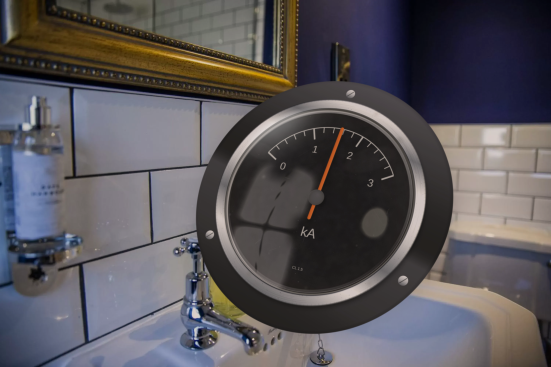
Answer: kA 1.6
